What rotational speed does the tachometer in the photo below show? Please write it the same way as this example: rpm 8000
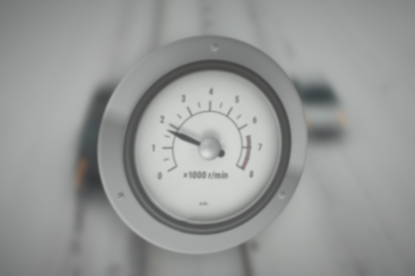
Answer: rpm 1750
